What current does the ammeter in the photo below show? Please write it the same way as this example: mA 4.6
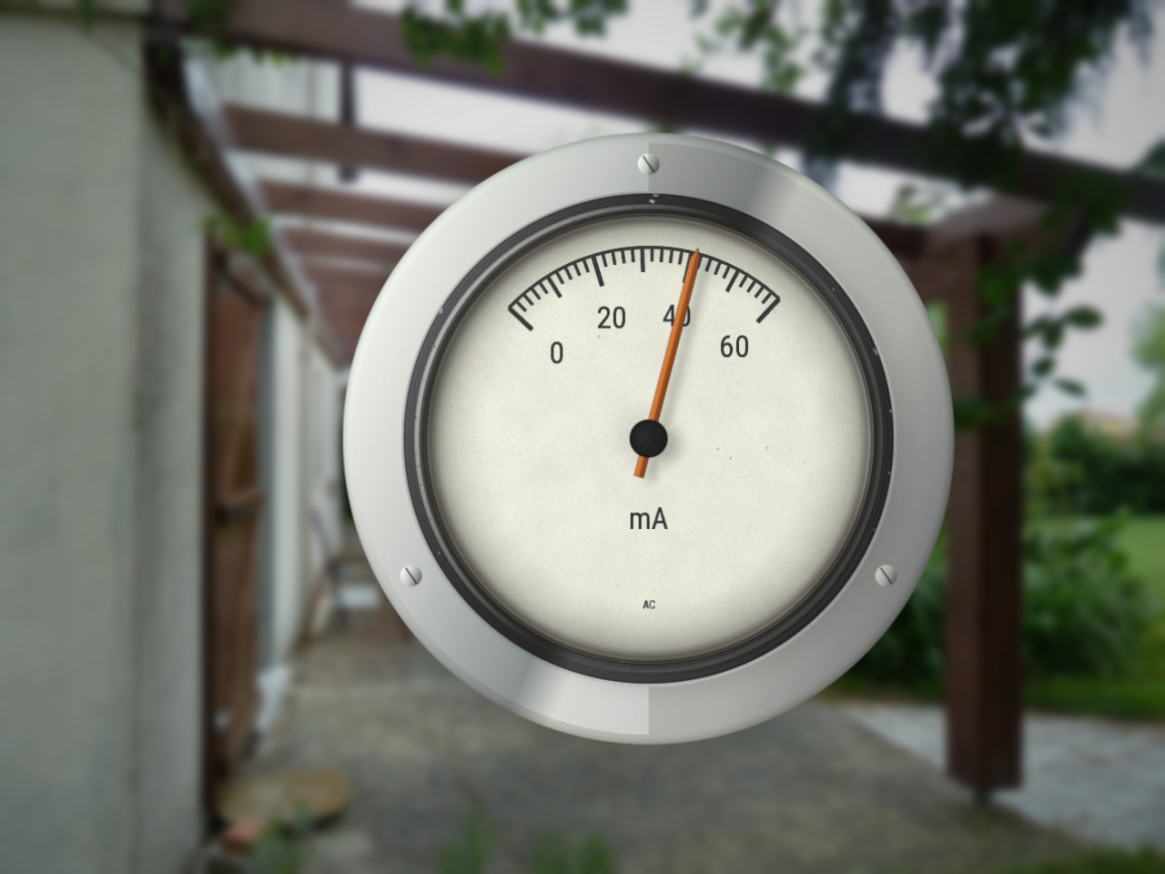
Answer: mA 41
